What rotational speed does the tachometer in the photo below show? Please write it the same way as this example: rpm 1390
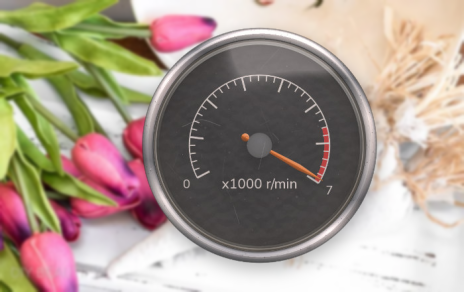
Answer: rpm 6900
